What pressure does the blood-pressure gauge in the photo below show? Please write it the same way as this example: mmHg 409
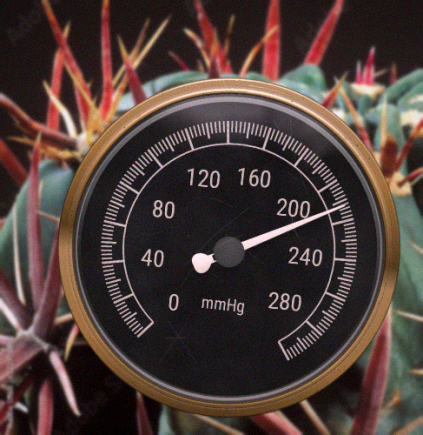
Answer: mmHg 212
